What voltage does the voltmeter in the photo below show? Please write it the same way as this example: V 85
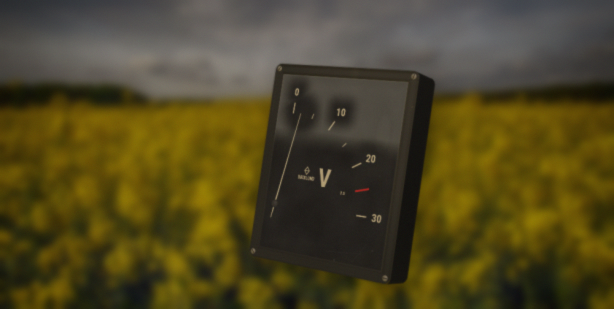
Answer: V 2.5
